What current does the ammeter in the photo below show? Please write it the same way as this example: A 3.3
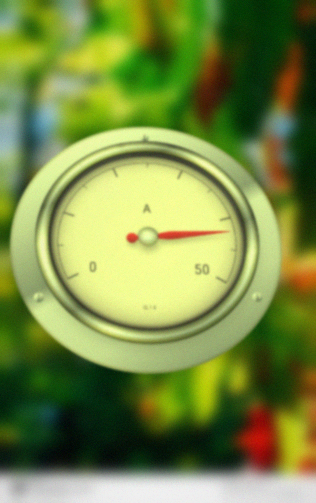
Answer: A 42.5
